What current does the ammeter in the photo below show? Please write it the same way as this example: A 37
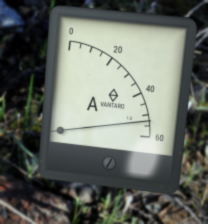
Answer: A 52.5
